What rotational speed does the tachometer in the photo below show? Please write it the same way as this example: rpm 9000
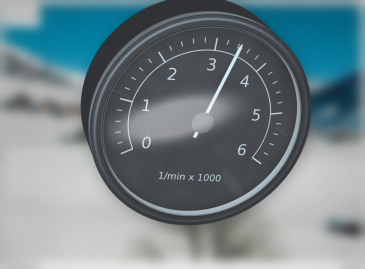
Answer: rpm 3400
